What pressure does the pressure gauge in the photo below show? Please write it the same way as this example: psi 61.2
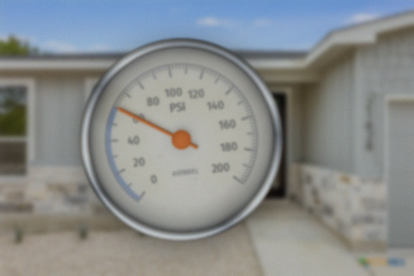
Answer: psi 60
